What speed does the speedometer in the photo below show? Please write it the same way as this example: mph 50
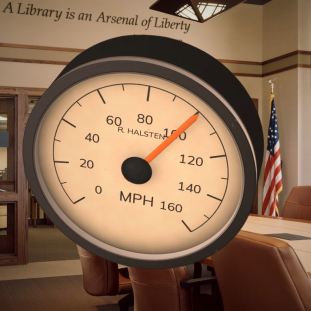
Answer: mph 100
